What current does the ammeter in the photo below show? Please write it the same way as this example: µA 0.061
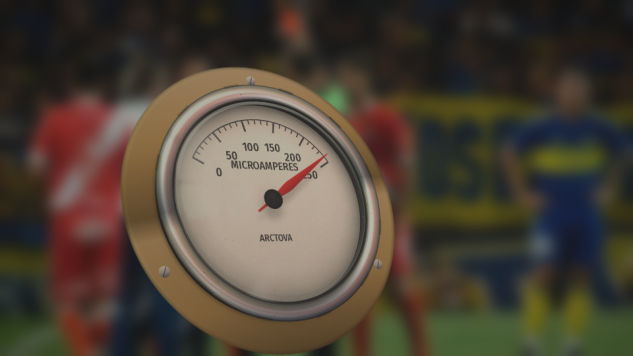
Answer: µA 240
